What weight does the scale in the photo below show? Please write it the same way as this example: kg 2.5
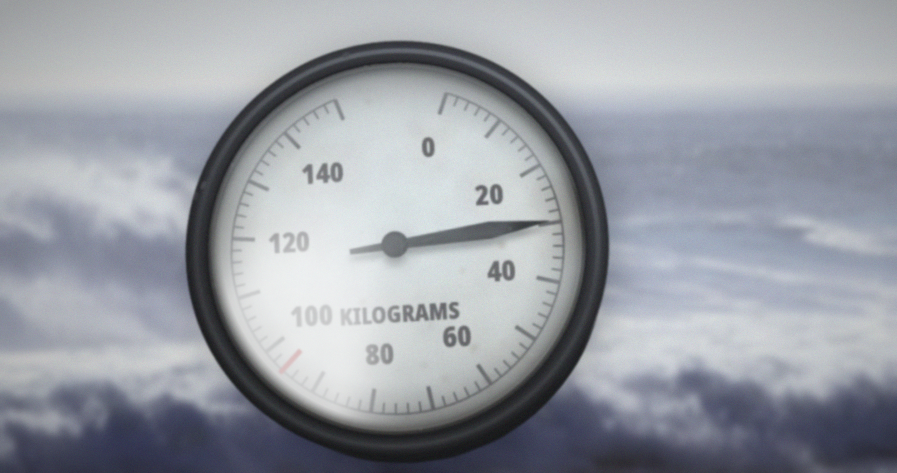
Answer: kg 30
